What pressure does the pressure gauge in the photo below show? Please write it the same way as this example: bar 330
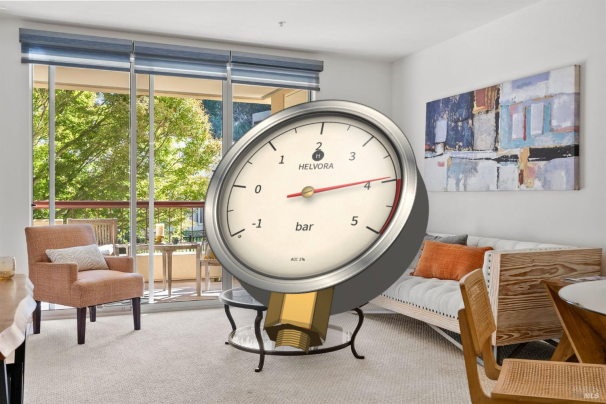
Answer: bar 4
